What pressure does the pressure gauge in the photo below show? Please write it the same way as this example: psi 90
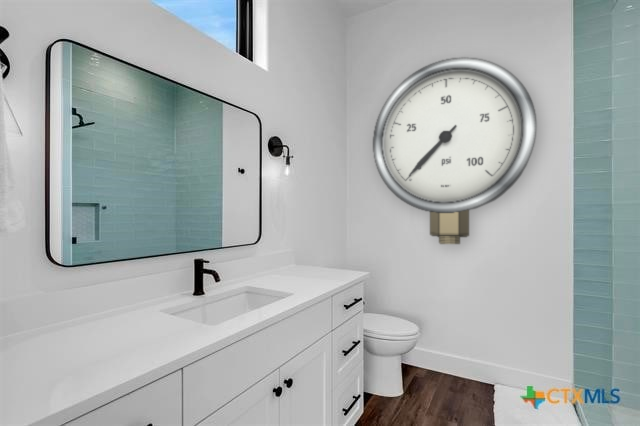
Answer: psi 0
